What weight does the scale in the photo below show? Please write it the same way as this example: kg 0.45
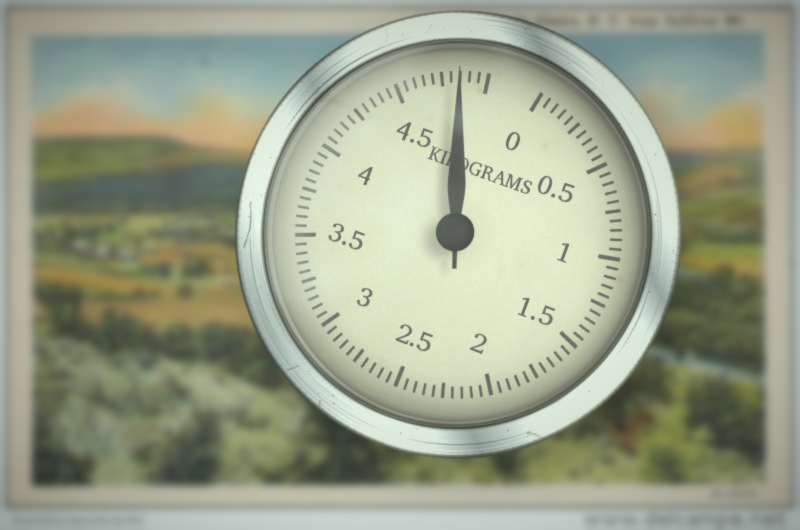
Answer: kg 4.85
